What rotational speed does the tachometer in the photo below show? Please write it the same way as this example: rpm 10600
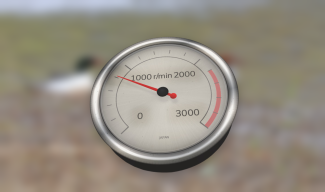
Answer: rpm 800
